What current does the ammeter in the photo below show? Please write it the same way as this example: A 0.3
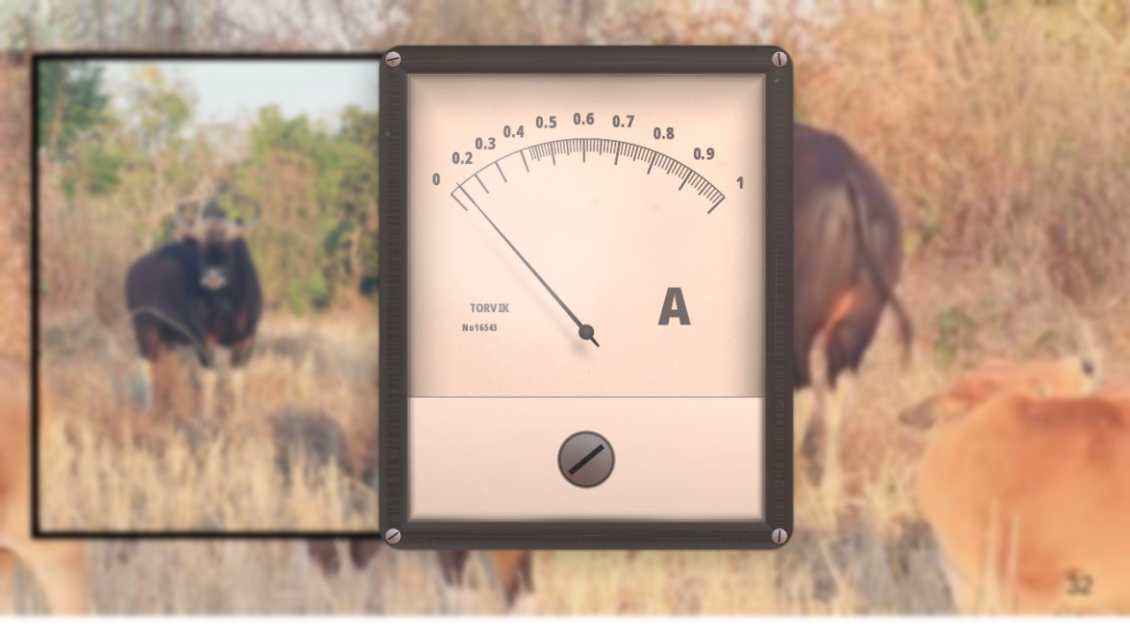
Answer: A 0.1
